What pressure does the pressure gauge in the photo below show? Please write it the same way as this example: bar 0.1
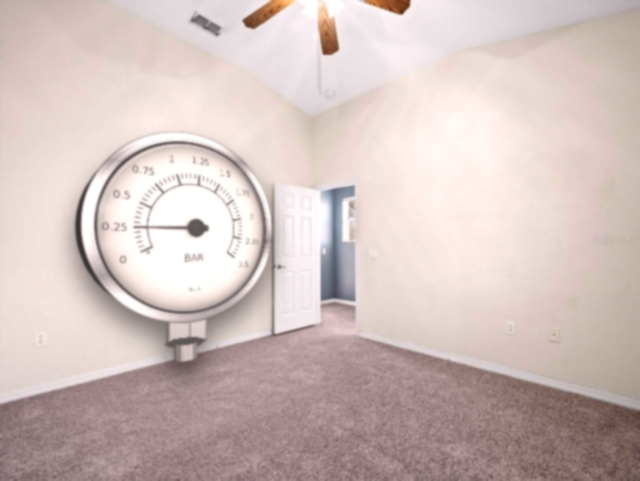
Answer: bar 0.25
